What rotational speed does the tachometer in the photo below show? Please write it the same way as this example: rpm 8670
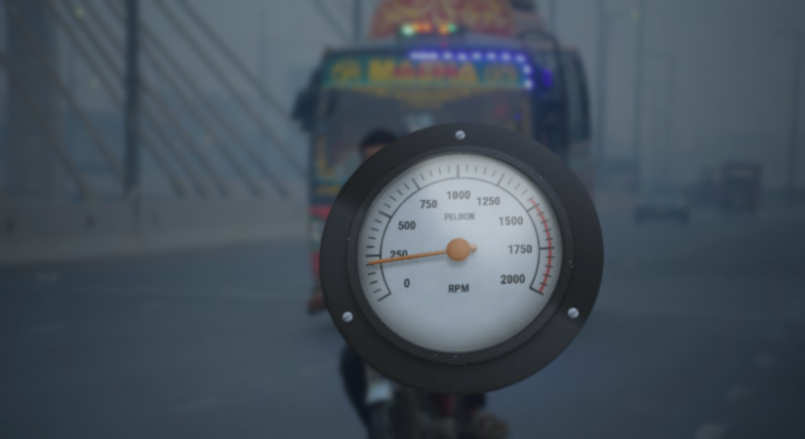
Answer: rpm 200
